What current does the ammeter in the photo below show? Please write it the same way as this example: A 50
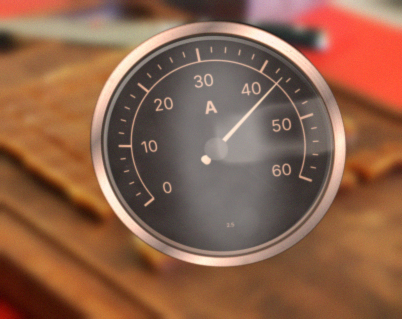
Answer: A 43
